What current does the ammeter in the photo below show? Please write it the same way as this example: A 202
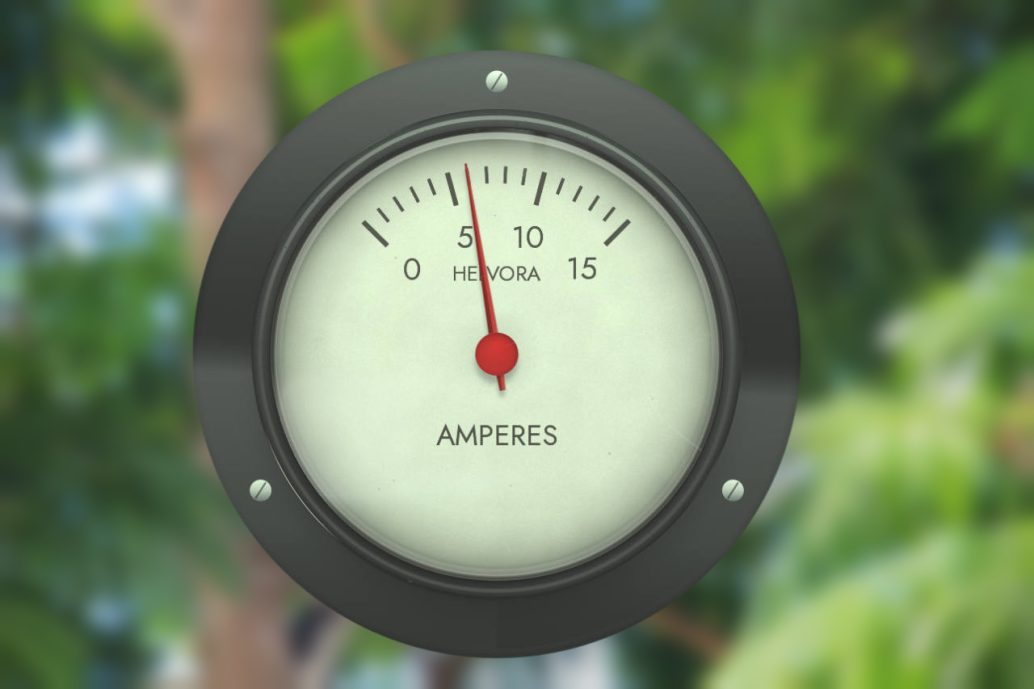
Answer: A 6
